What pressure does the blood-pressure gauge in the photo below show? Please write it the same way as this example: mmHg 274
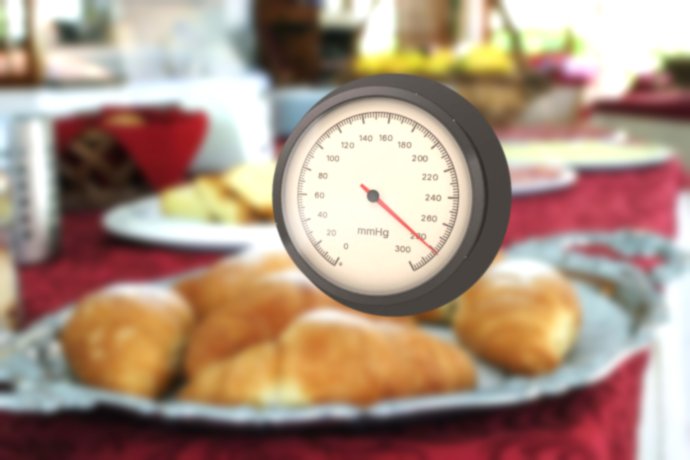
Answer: mmHg 280
